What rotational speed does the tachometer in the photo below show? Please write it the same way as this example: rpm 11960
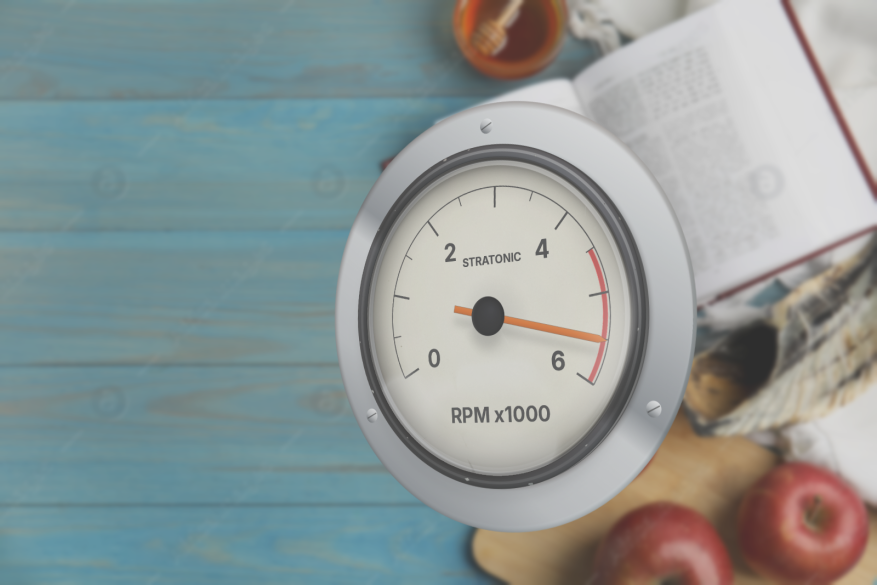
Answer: rpm 5500
